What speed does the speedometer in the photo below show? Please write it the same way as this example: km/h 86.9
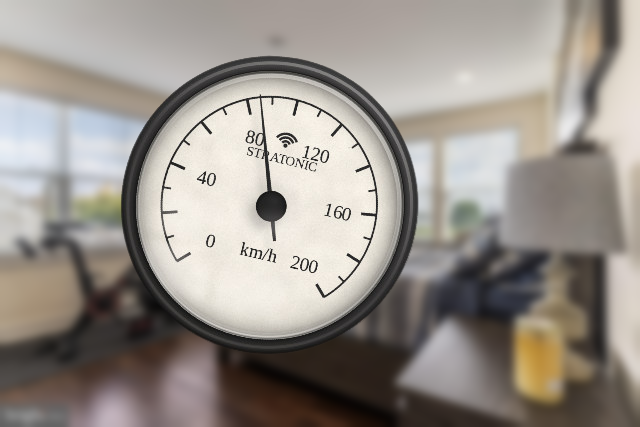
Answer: km/h 85
